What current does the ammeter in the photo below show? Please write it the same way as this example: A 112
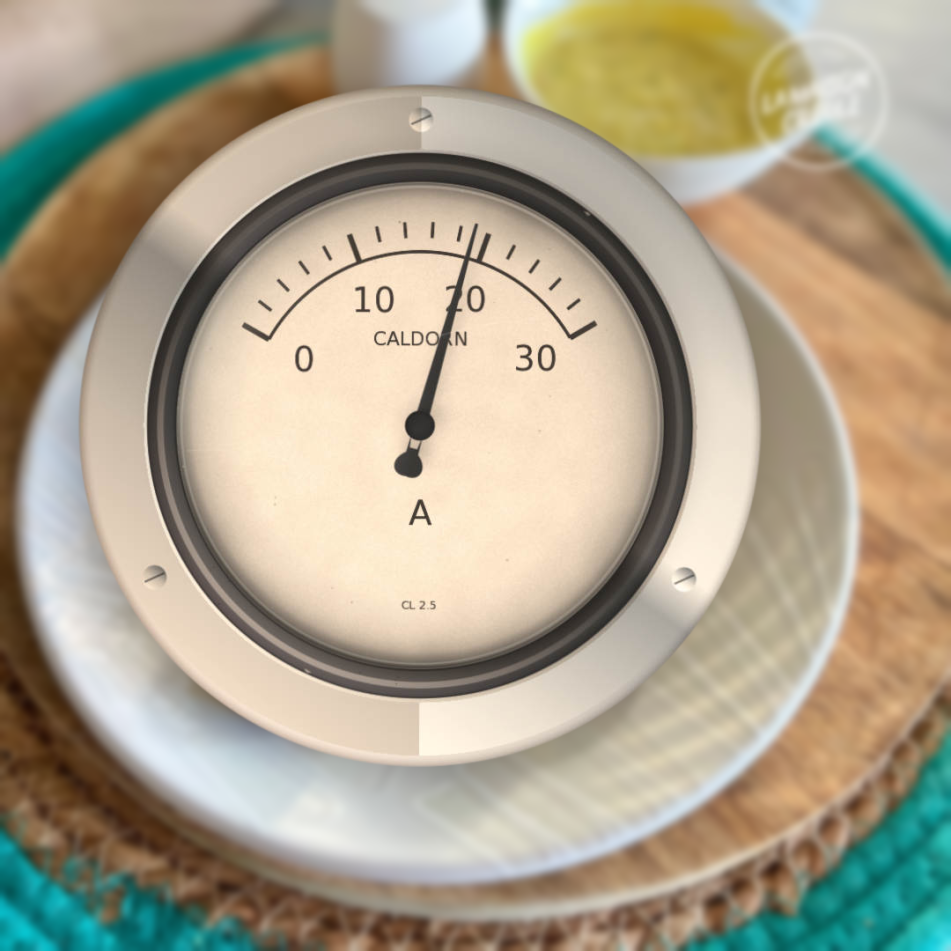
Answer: A 19
